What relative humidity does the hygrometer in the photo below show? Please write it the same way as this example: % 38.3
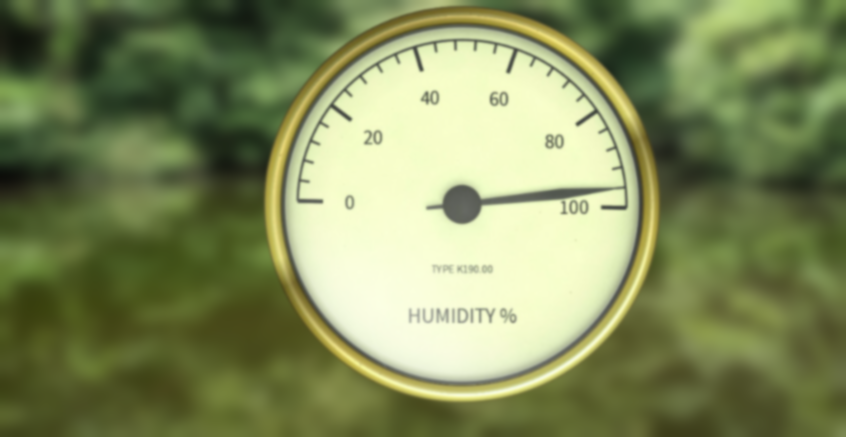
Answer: % 96
